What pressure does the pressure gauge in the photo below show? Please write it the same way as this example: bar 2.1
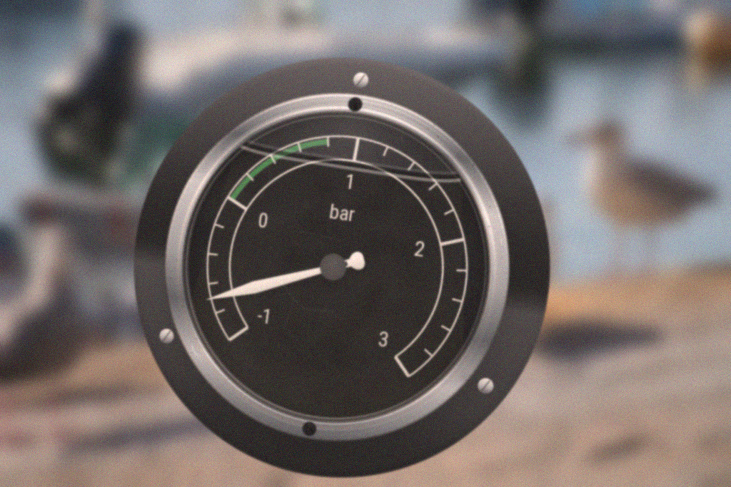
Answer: bar -0.7
